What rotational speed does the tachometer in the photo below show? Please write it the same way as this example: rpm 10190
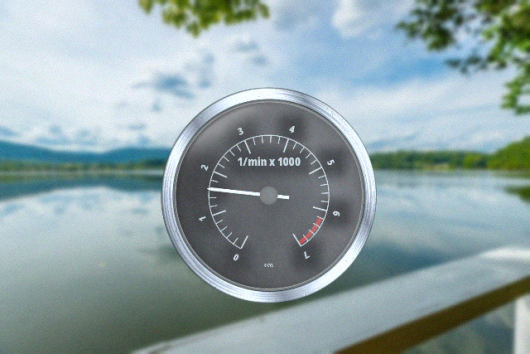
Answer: rpm 1600
